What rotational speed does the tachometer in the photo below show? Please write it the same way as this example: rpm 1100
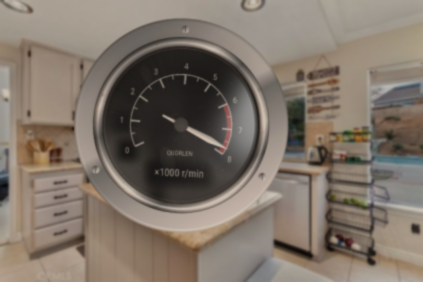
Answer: rpm 7750
